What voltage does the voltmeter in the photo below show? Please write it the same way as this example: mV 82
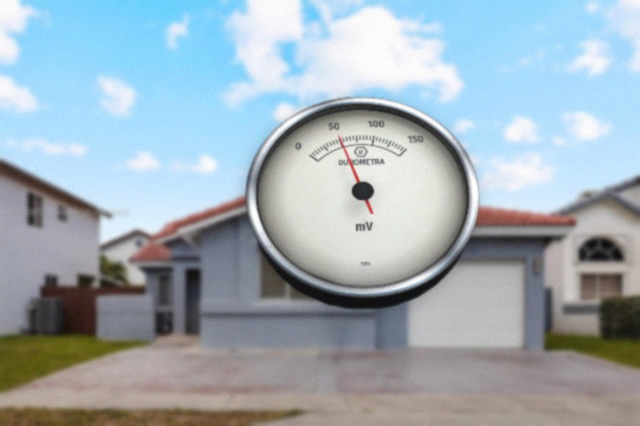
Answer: mV 50
